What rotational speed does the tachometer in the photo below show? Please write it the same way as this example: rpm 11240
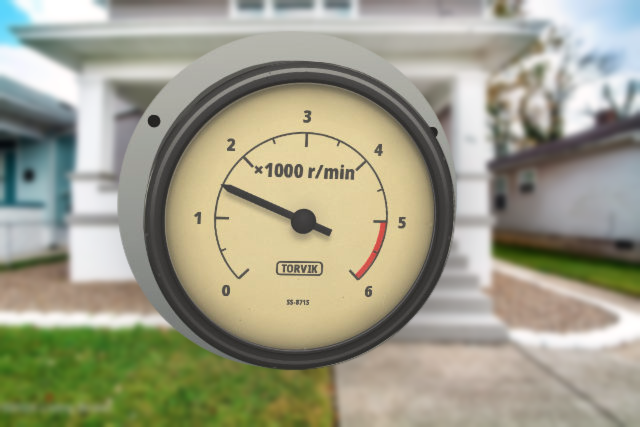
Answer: rpm 1500
